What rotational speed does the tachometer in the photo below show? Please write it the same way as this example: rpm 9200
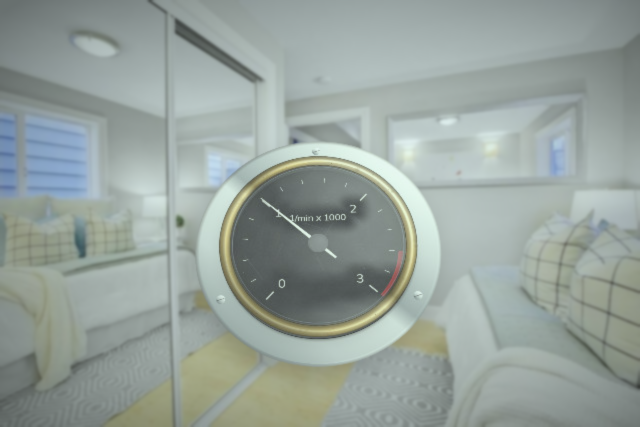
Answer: rpm 1000
